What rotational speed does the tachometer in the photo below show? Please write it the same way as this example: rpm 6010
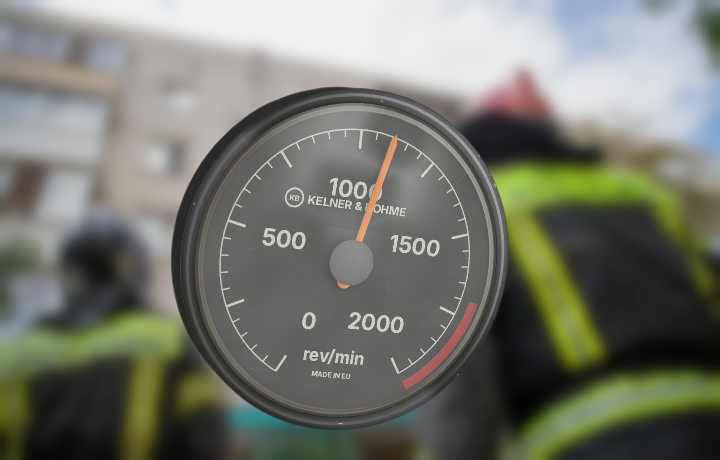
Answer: rpm 1100
